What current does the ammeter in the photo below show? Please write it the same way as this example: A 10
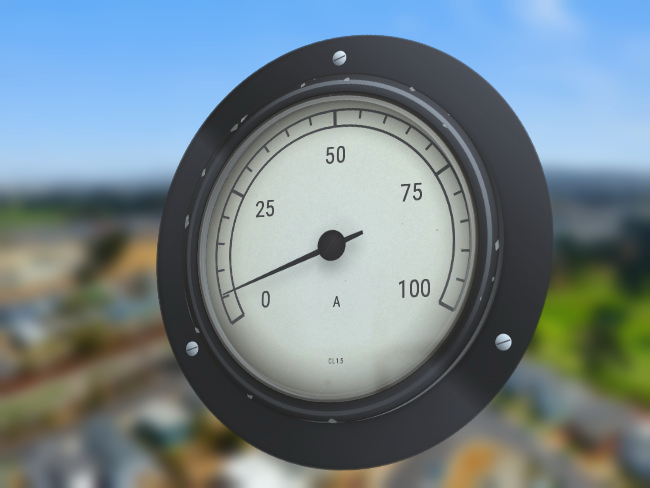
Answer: A 5
